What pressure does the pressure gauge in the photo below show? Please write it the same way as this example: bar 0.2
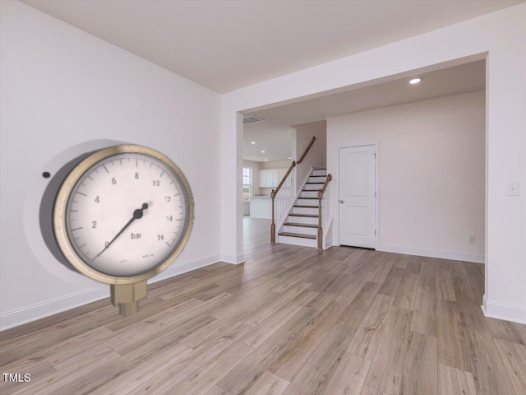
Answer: bar 0
